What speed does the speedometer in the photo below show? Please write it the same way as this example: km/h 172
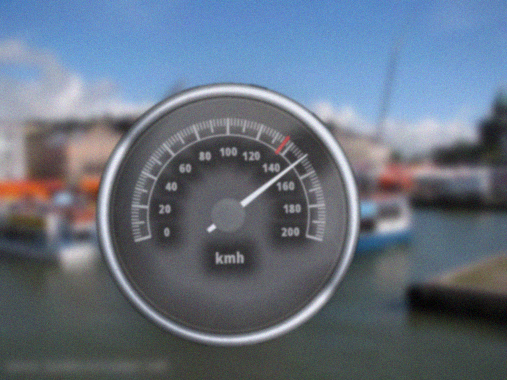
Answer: km/h 150
